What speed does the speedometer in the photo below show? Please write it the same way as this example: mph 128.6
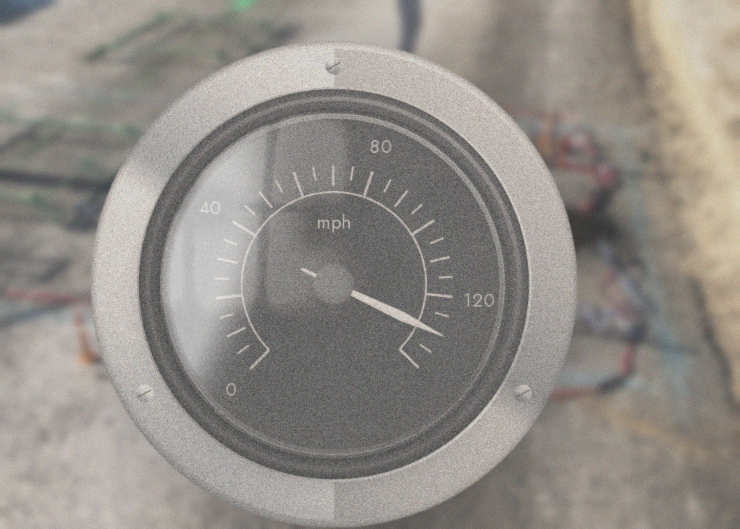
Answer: mph 130
